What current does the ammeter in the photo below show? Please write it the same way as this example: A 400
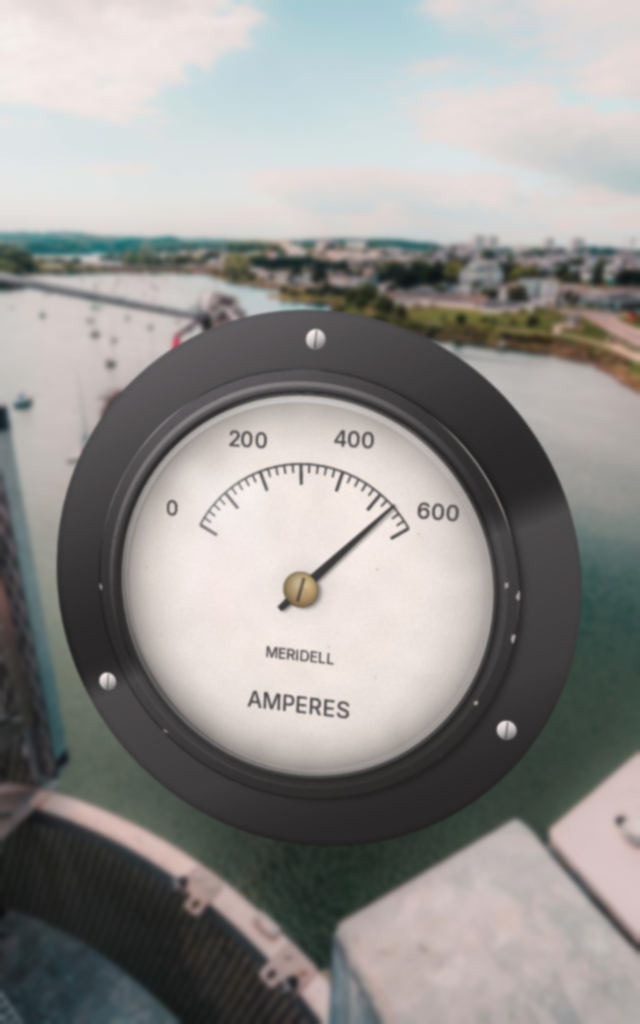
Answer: A 540
